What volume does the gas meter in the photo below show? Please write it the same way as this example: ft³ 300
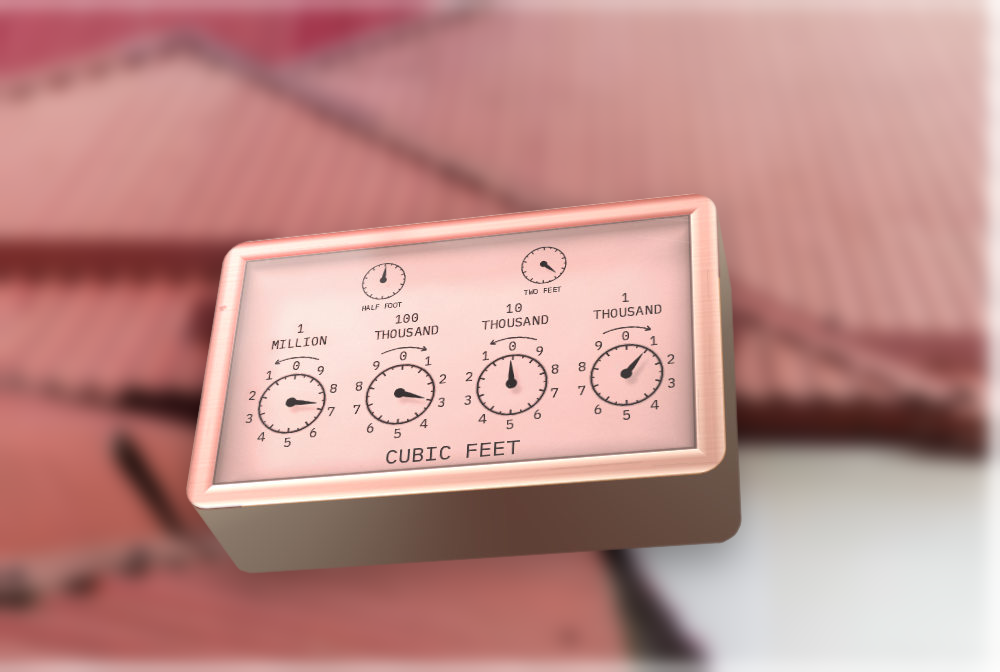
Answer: ft³ 730100
